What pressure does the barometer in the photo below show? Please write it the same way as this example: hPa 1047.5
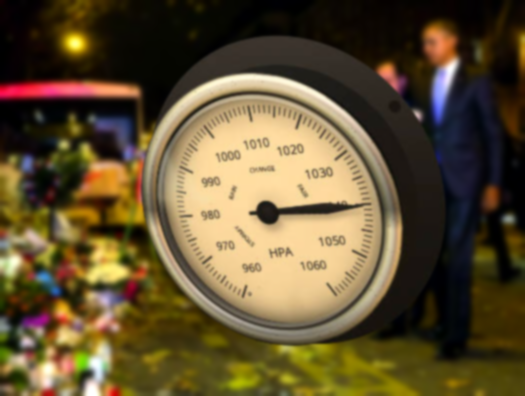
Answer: hPa 1040
